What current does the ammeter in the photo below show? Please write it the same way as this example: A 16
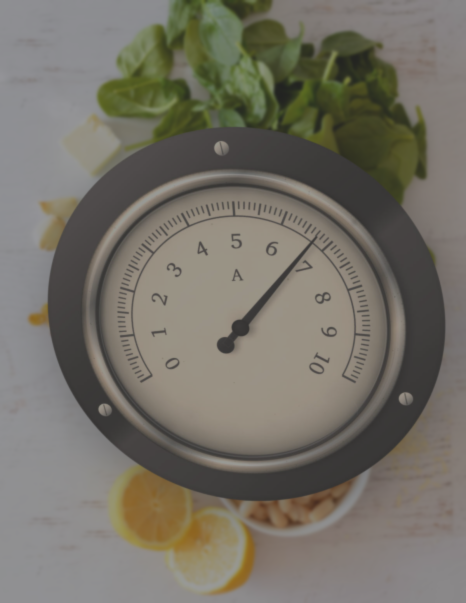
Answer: A 6.7
